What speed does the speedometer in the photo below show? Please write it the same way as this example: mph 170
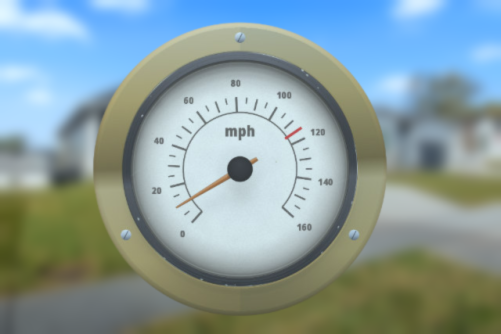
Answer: mph 10
